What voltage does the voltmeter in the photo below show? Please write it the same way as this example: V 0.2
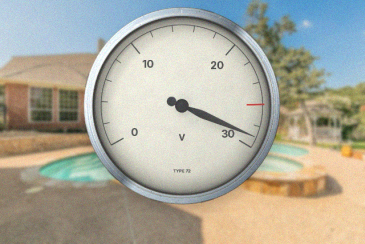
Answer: V 29
